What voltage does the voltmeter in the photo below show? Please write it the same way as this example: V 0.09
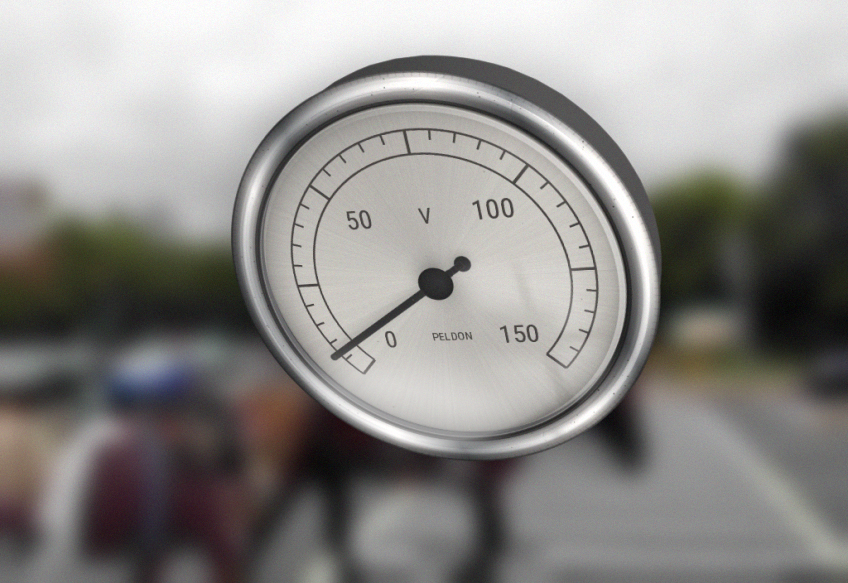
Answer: V 7.5
